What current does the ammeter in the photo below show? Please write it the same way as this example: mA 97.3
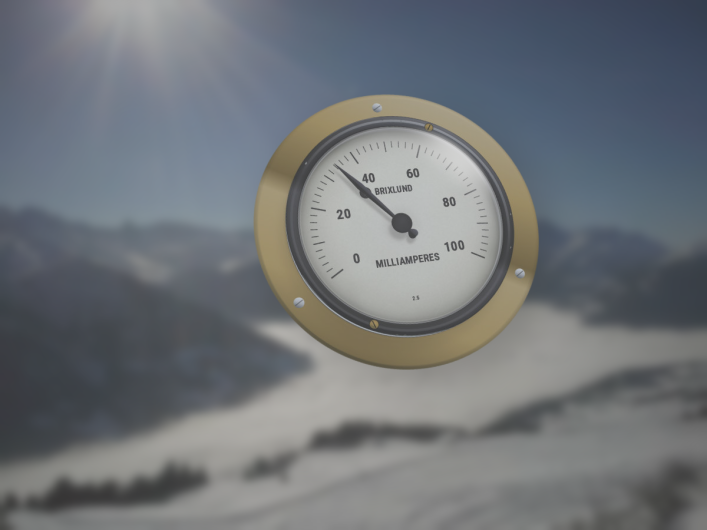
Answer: mA 34
